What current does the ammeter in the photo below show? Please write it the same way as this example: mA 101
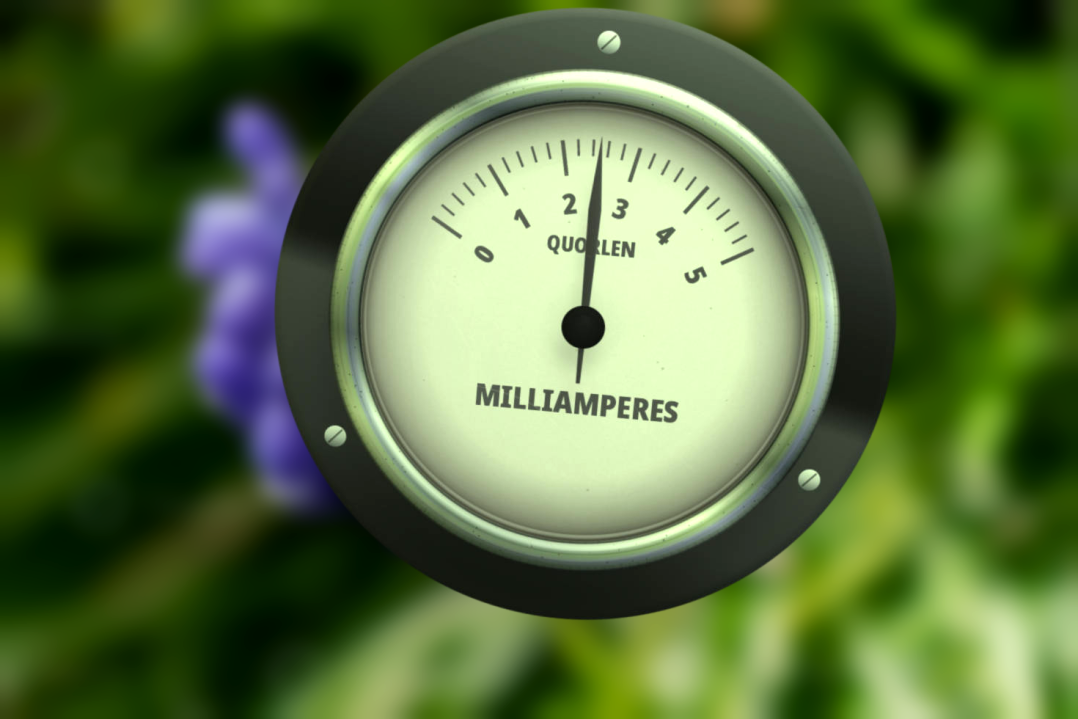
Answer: mA 2.5
